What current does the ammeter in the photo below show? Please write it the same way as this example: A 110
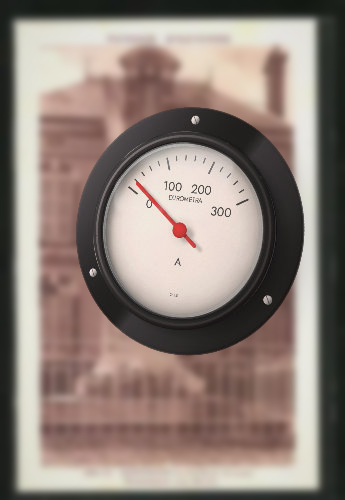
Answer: A 20
